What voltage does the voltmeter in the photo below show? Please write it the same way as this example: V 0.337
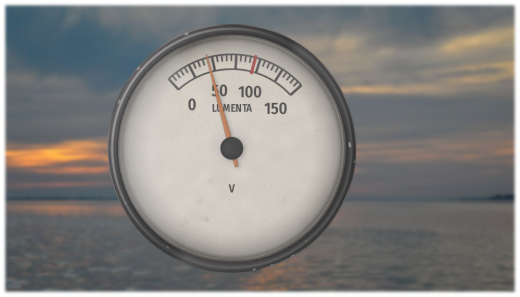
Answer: V 45
